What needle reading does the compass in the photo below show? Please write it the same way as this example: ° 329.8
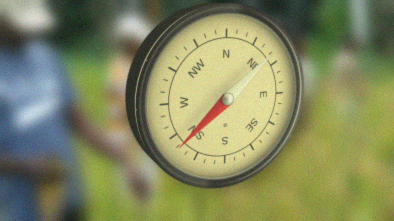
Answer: ° 230
